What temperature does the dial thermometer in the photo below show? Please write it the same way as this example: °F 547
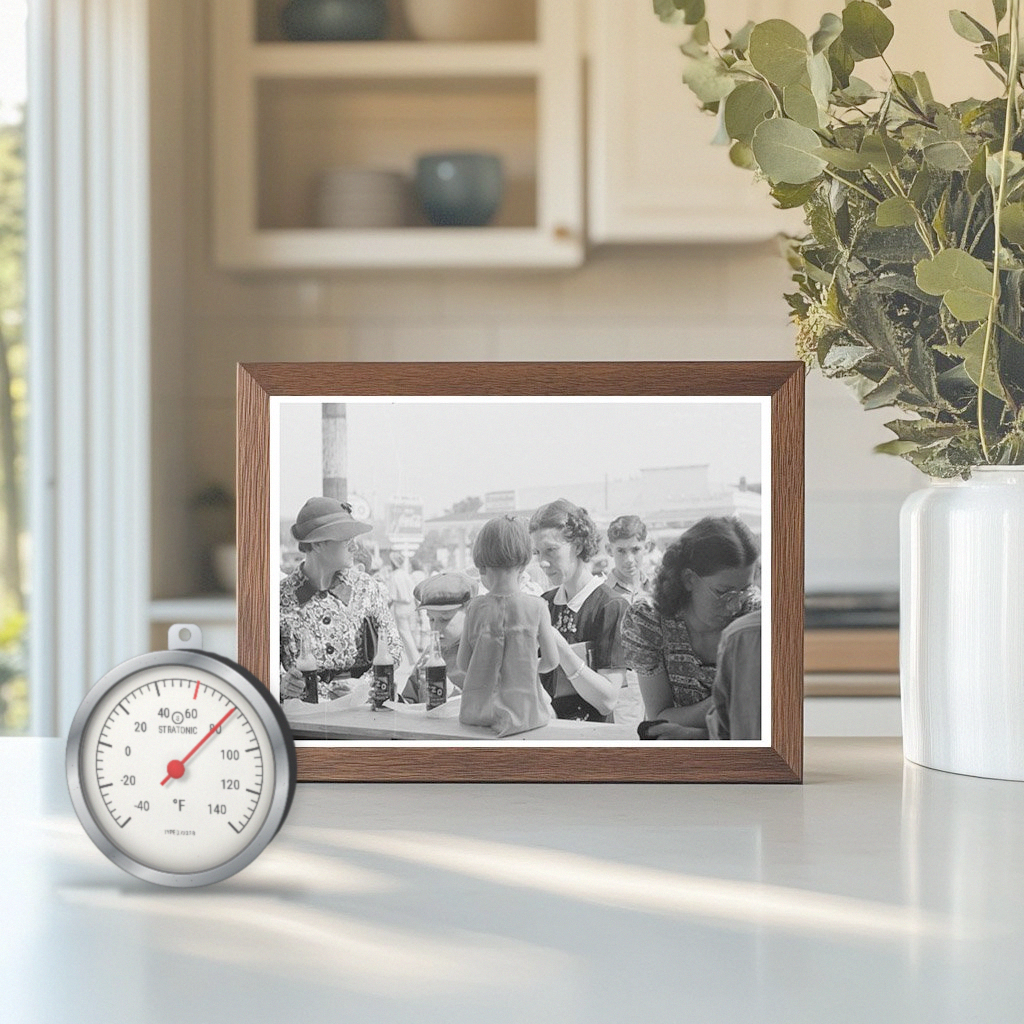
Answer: °F 80
